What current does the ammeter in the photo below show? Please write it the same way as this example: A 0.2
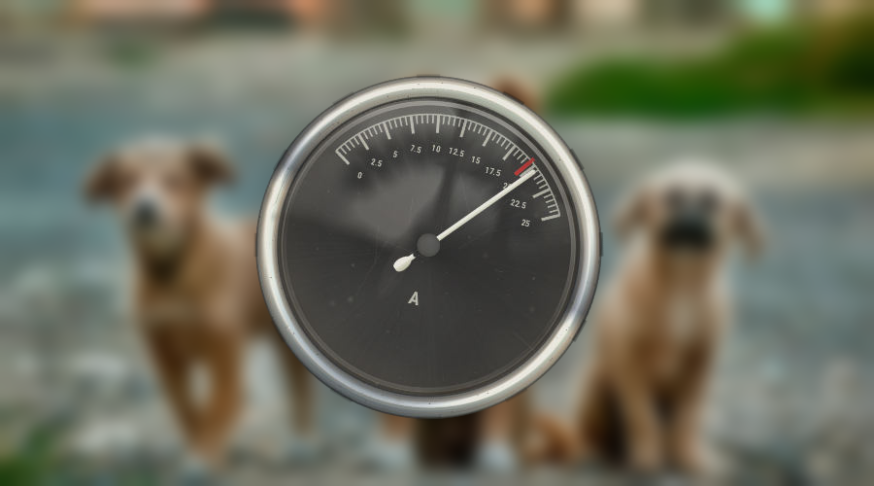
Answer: A 20.5
